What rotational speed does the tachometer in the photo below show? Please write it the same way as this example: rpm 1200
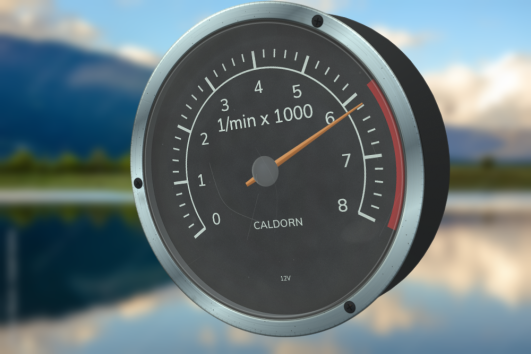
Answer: rpm 6200
